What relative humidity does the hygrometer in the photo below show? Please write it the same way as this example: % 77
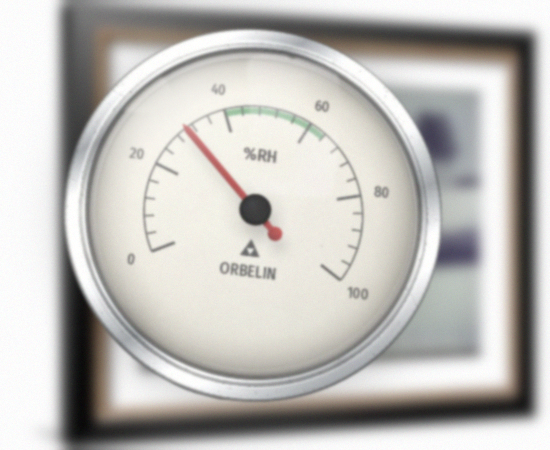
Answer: % 30
